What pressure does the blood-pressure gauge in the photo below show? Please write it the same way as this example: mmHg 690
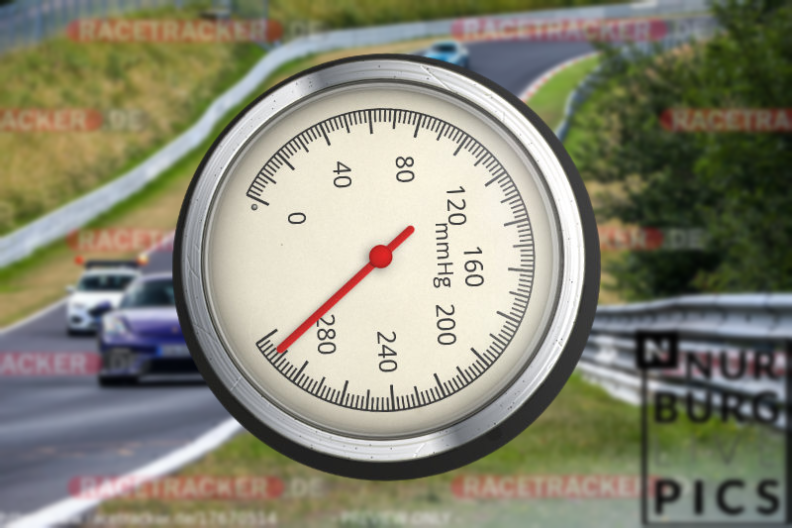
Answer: mmHg 292
